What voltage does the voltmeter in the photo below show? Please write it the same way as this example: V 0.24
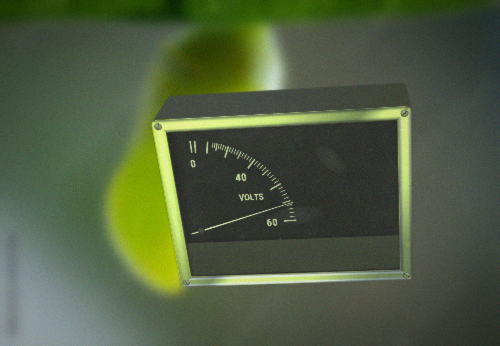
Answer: V 55
